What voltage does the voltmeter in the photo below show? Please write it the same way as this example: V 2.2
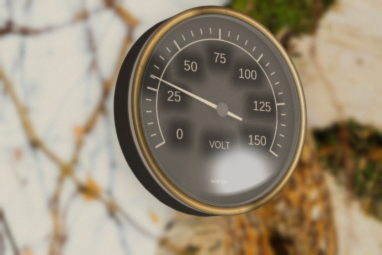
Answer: V 30
